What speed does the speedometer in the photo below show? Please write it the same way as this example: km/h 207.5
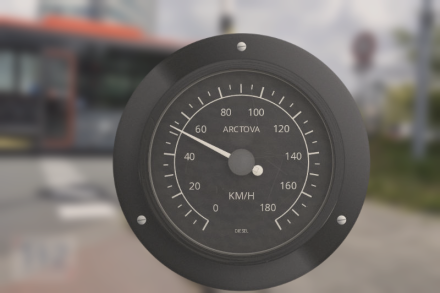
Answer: km/h 52.5
